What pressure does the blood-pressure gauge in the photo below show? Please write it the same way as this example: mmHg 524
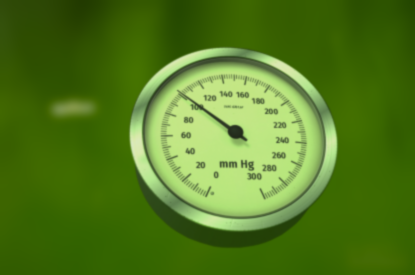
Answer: mmHg 100
